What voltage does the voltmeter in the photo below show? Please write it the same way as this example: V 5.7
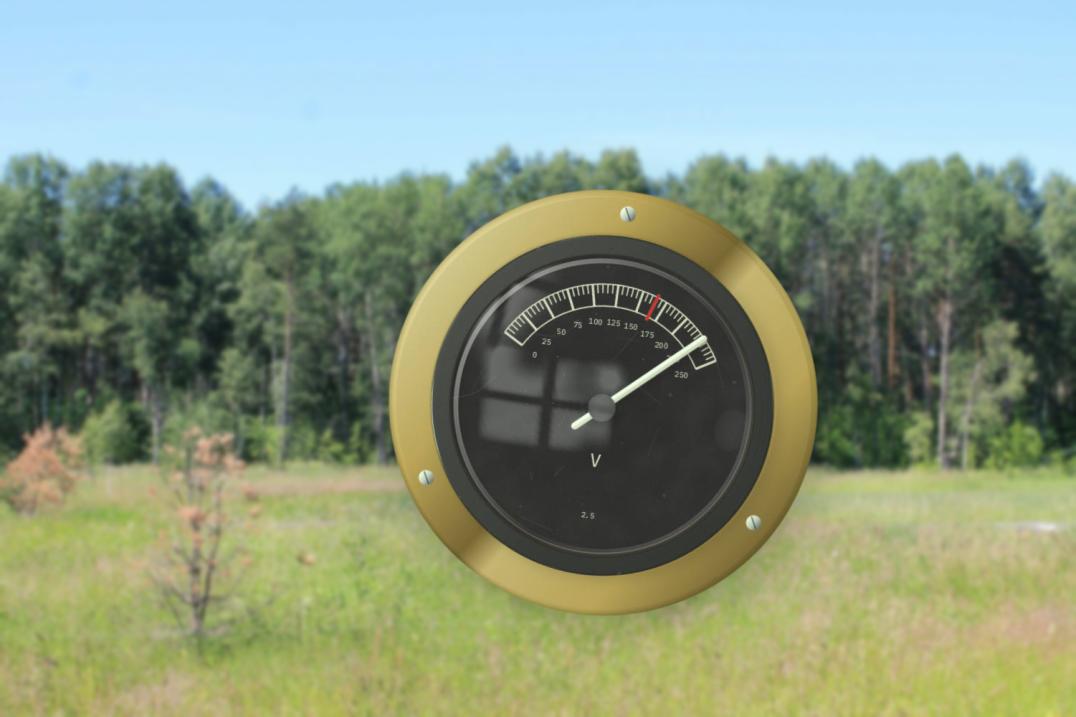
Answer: V 225
